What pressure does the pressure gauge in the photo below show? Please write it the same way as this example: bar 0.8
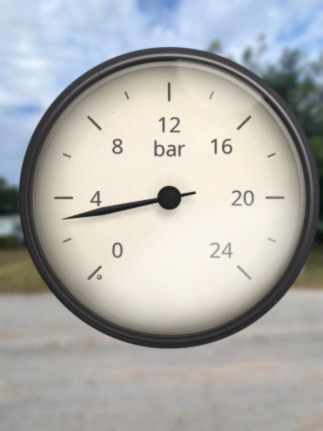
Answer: bar 3
